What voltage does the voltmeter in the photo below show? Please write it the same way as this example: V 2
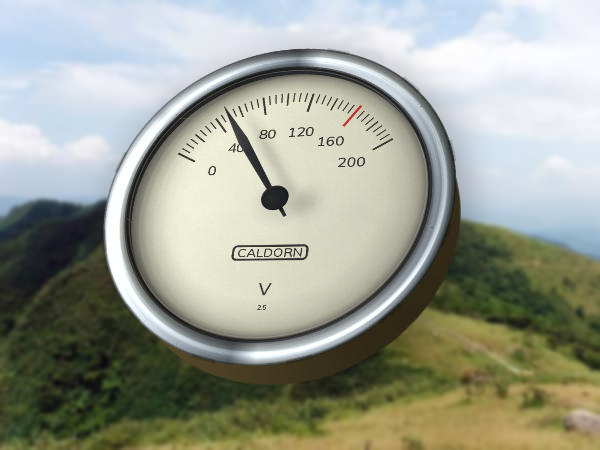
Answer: V 50
